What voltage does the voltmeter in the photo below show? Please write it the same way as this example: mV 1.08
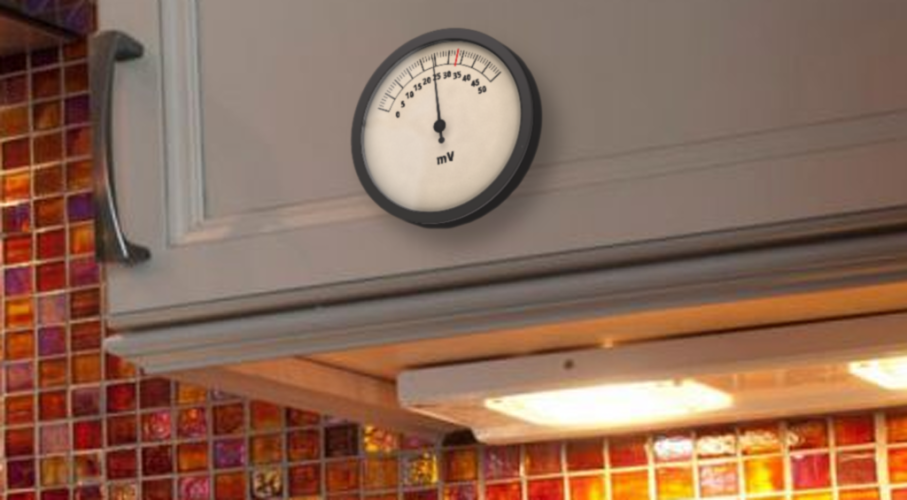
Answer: mV 25
